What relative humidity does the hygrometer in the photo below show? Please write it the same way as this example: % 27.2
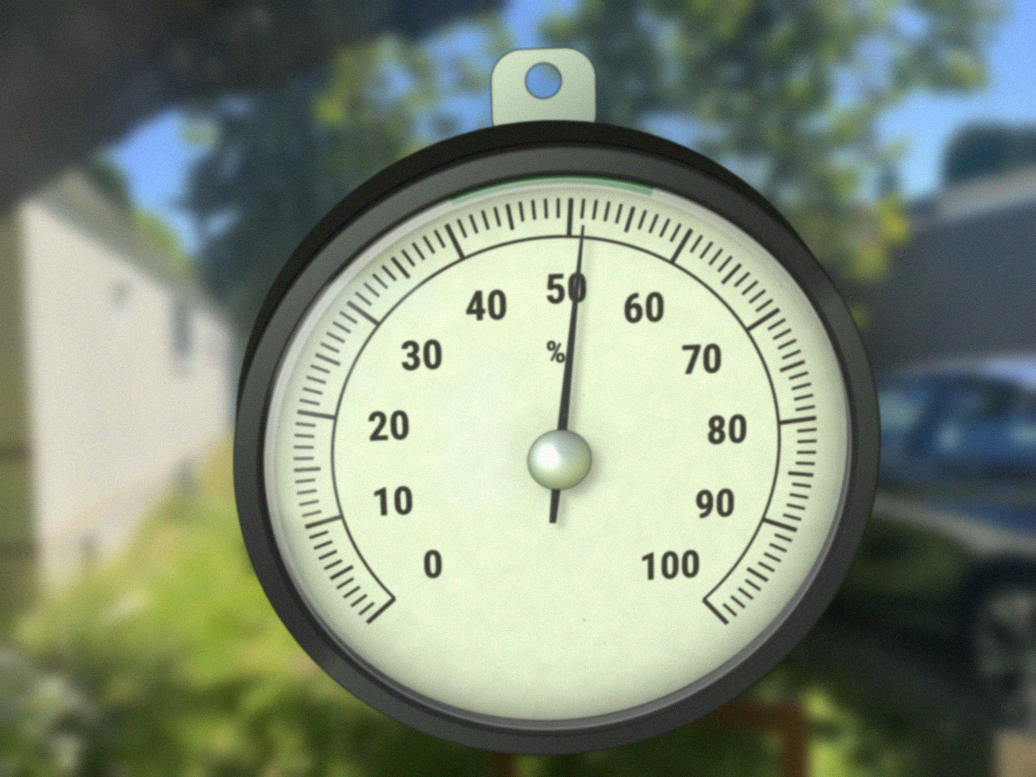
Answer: % 51
